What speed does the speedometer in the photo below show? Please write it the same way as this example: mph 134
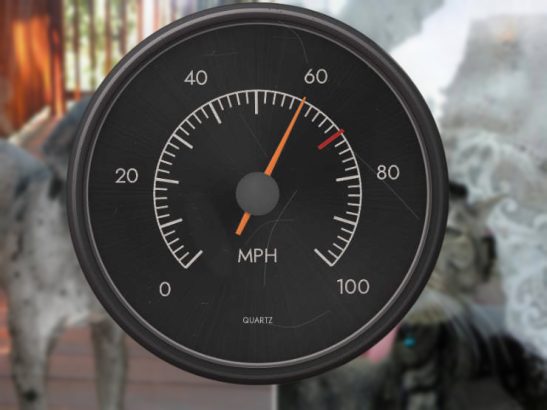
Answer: mph 60
